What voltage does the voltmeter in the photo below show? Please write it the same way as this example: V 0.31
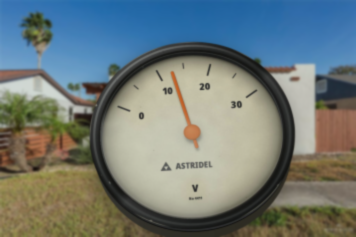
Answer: V 12.5
